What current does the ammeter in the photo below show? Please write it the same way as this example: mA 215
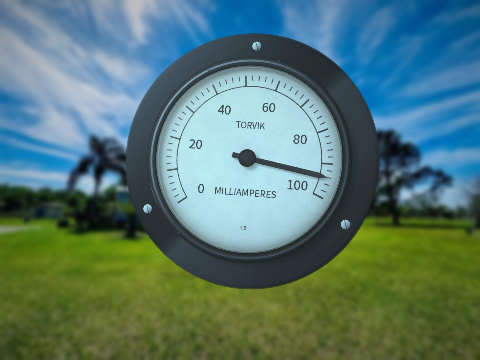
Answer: mA 94
